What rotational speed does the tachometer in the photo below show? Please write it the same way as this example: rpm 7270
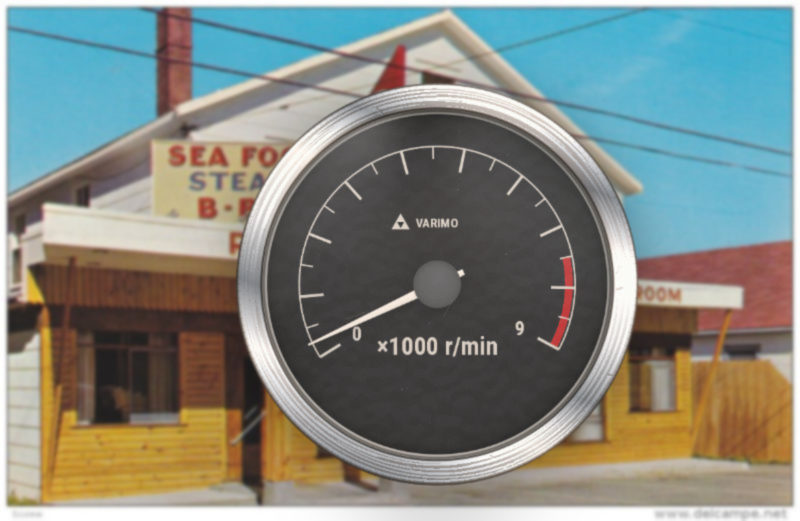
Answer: rpm 250
